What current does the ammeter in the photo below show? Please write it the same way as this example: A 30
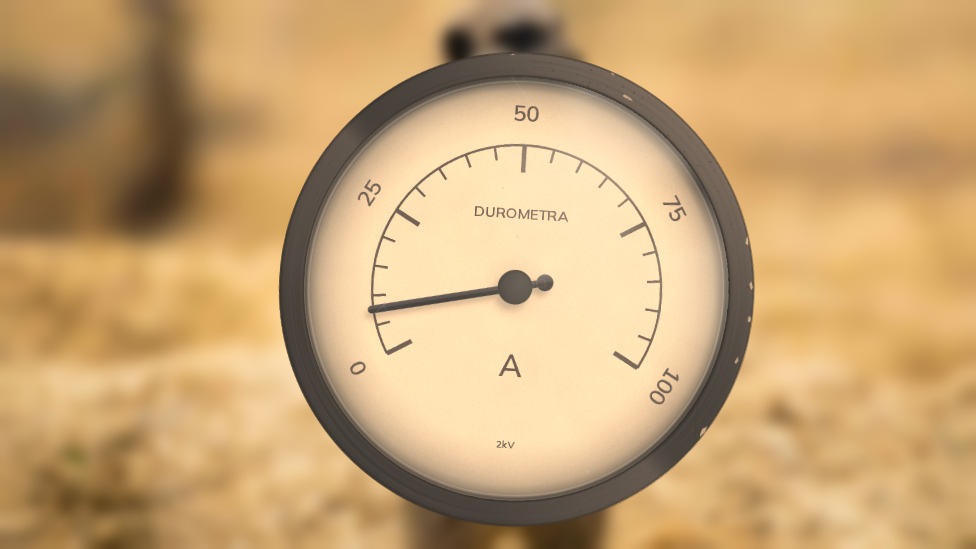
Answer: A 7.5
